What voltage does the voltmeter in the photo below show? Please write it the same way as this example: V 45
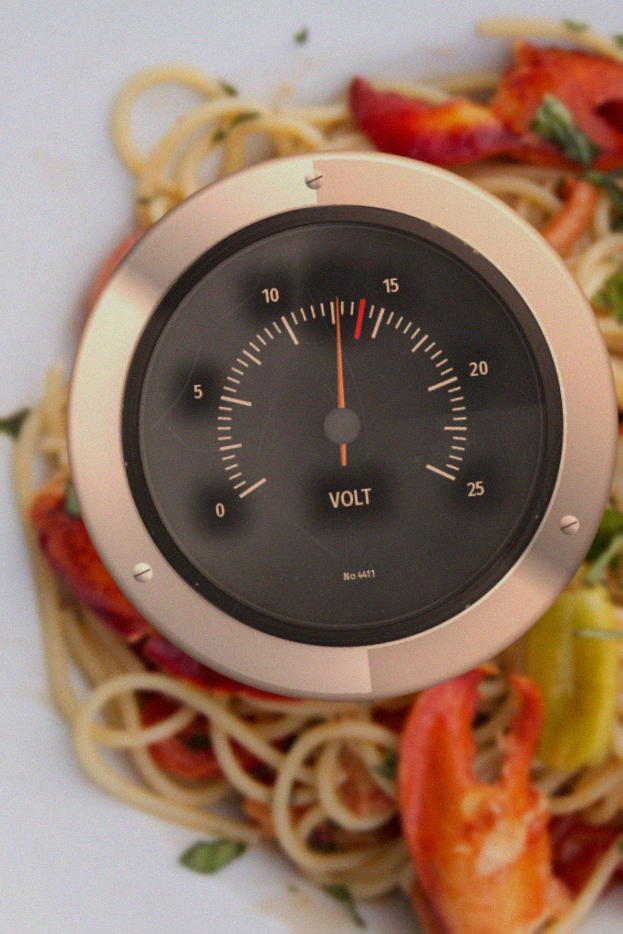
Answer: V 12.75
